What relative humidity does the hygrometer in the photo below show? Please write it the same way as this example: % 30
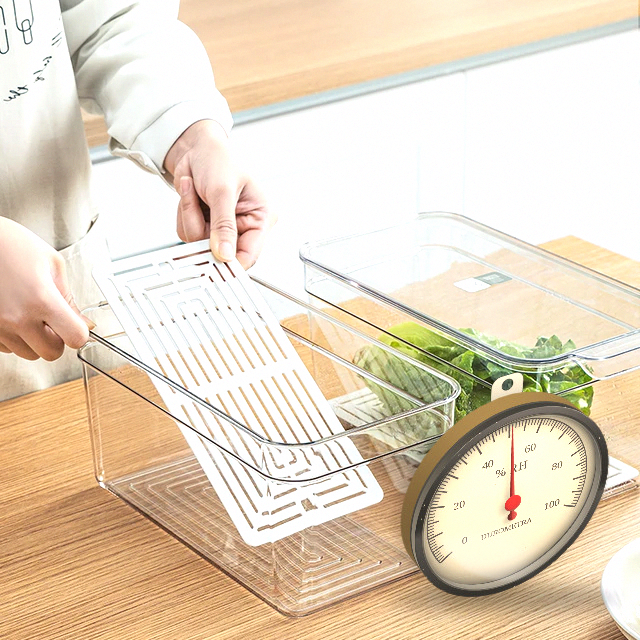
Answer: % 50
